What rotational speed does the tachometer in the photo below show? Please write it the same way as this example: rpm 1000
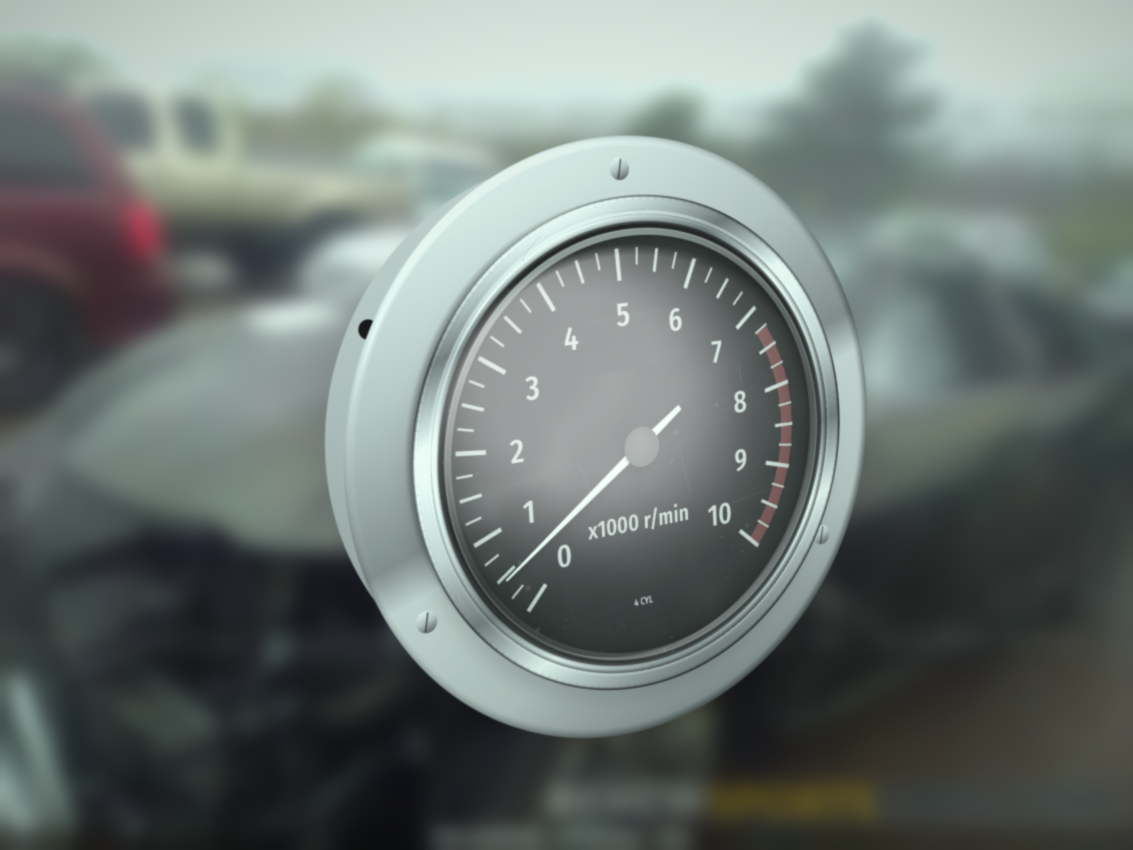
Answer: rpm 500
